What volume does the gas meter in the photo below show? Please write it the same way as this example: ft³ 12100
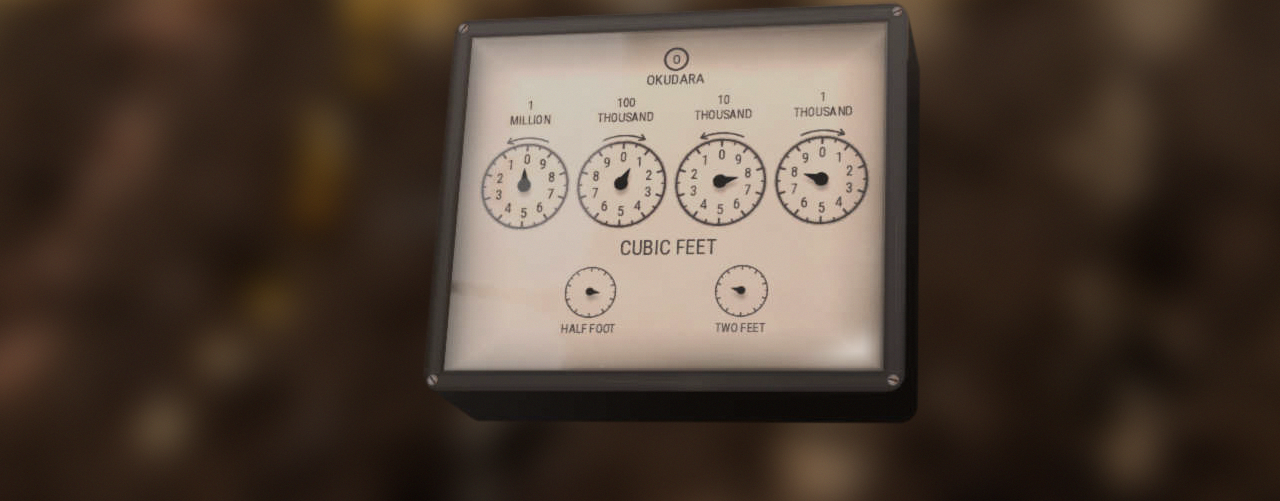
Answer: ft³ 7800
